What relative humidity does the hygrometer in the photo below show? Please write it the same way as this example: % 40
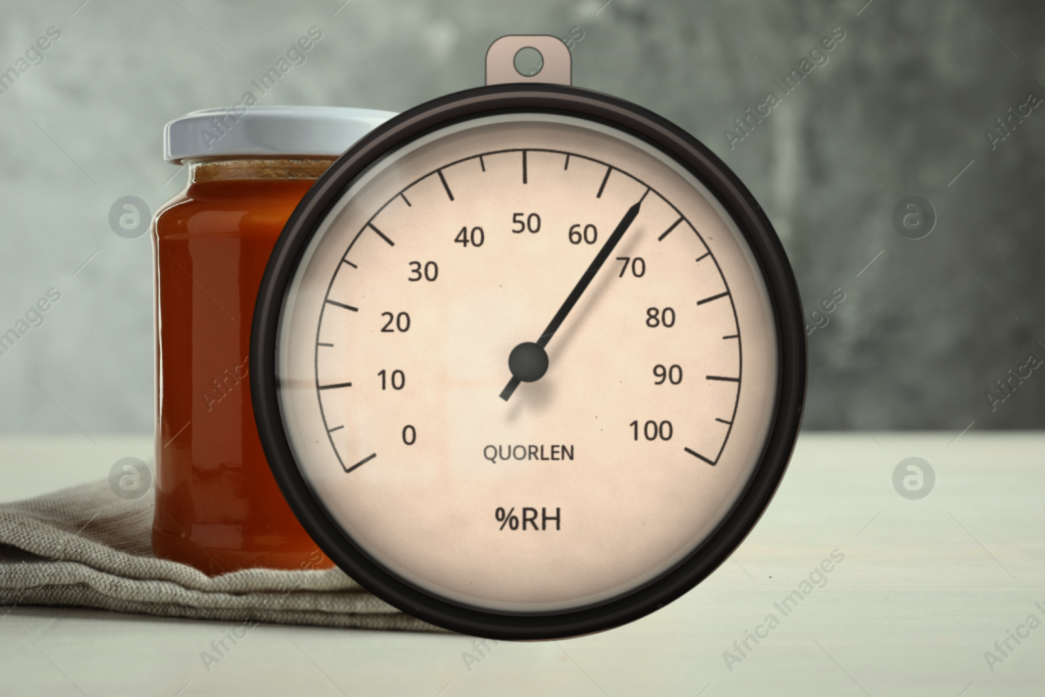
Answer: % 65
